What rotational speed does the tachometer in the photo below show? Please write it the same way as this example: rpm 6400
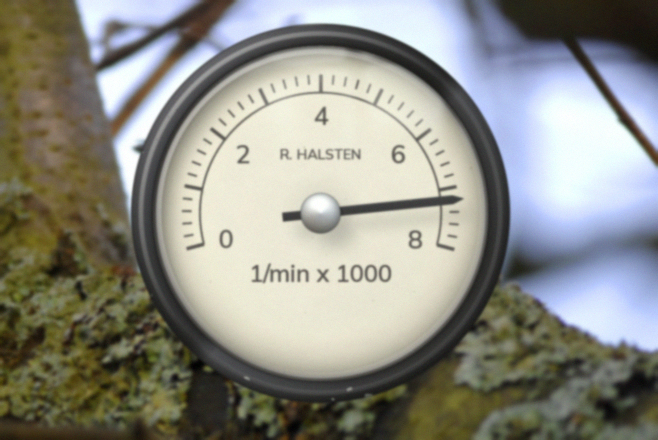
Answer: rpm 7200
